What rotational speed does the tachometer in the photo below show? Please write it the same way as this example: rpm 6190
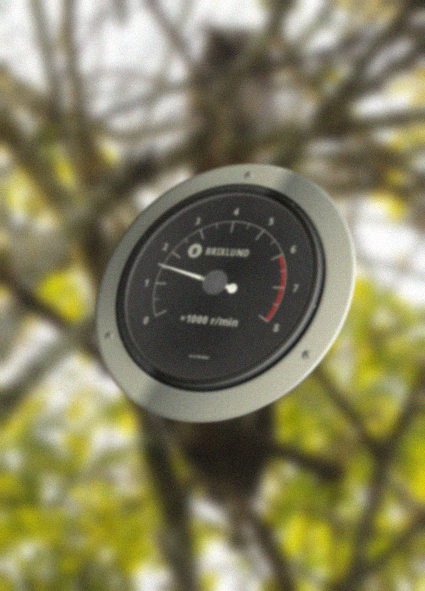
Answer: rpm 1500
